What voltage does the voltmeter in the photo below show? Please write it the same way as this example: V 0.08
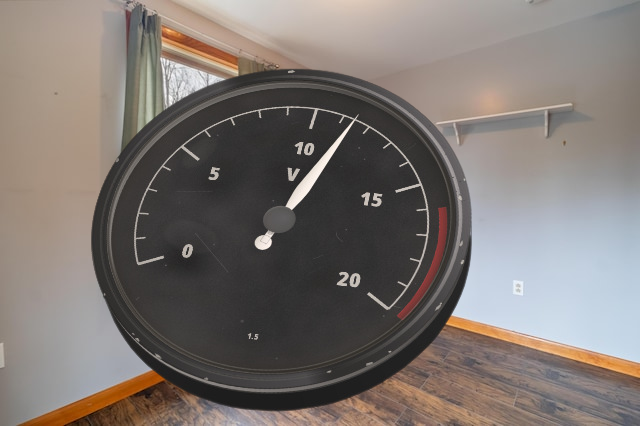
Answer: V 11.5
